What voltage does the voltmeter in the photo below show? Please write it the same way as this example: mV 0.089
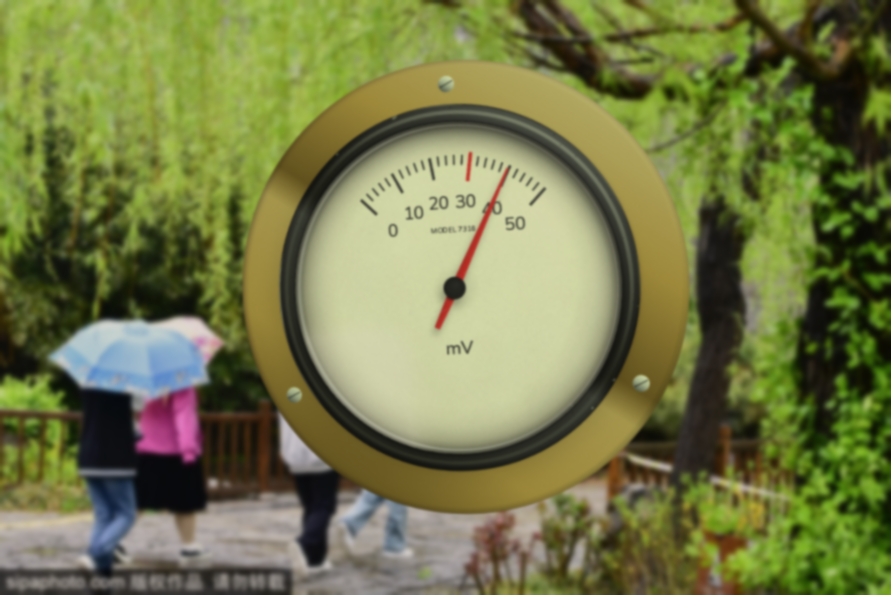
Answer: mV 40
